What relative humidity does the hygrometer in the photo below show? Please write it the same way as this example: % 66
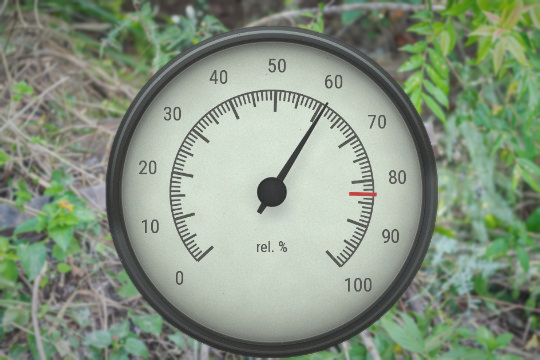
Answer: % 61
